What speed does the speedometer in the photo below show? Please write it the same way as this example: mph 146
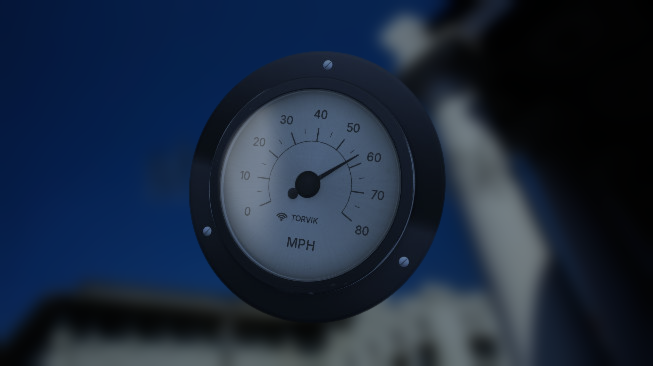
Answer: mph 57.5
